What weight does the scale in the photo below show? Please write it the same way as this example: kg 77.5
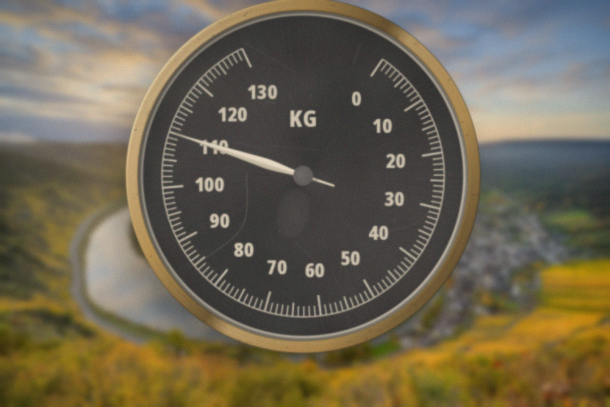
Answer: kg 110
